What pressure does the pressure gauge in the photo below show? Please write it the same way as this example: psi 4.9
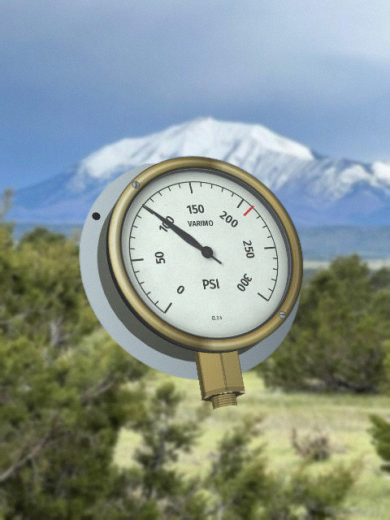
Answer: psi 100
